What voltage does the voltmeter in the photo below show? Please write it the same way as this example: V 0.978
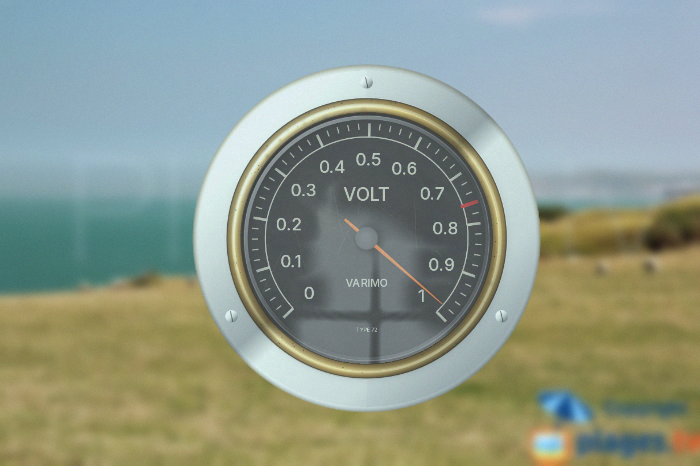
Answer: V 0.98
